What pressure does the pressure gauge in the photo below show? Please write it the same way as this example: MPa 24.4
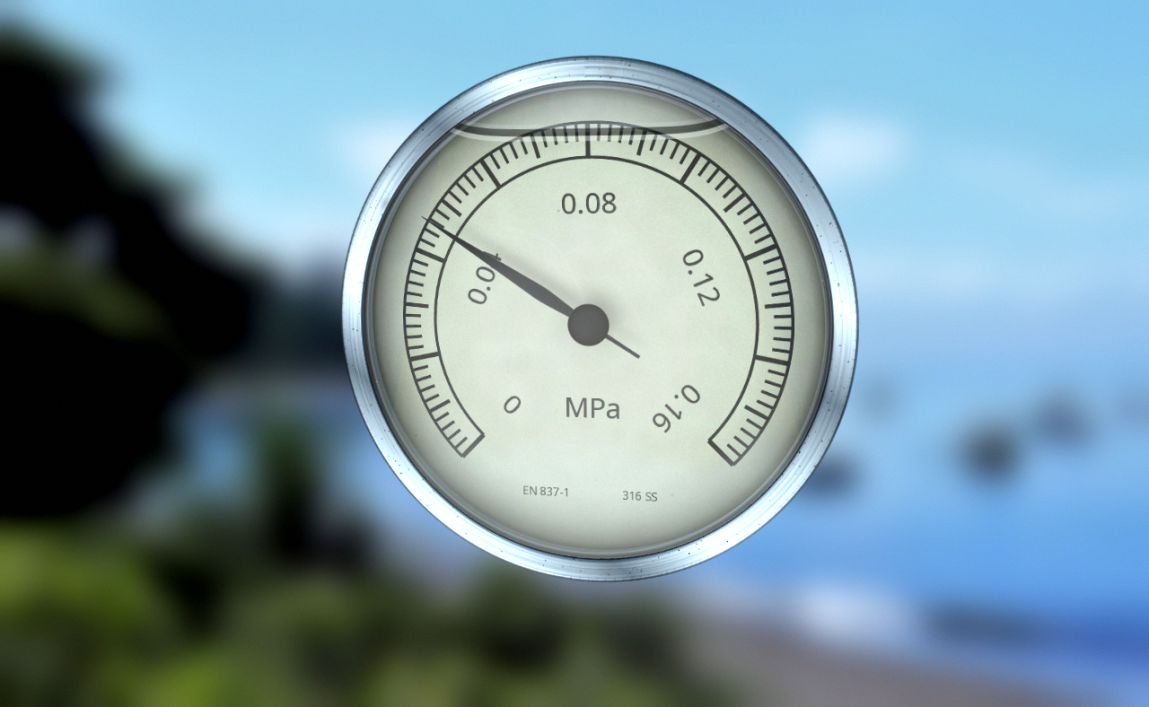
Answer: MPa 0.046
